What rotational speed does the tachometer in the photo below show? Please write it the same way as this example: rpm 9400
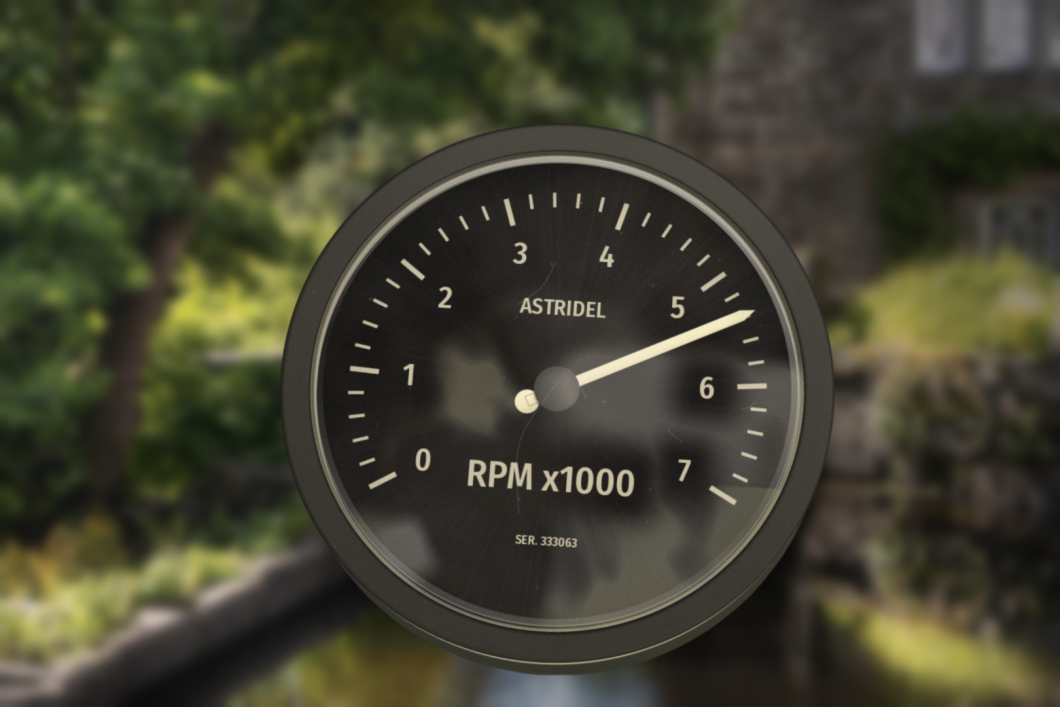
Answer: rpm 5400
